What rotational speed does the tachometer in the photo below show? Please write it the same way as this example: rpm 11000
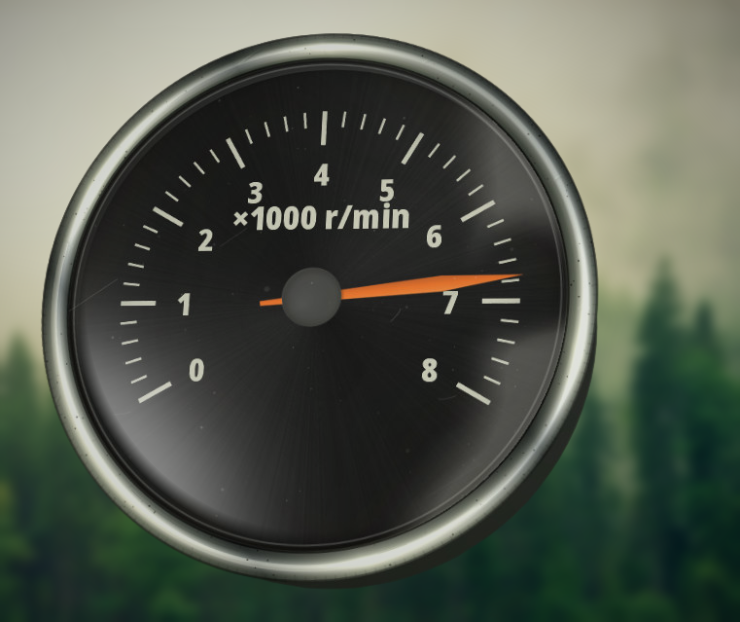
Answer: rpm 6800
